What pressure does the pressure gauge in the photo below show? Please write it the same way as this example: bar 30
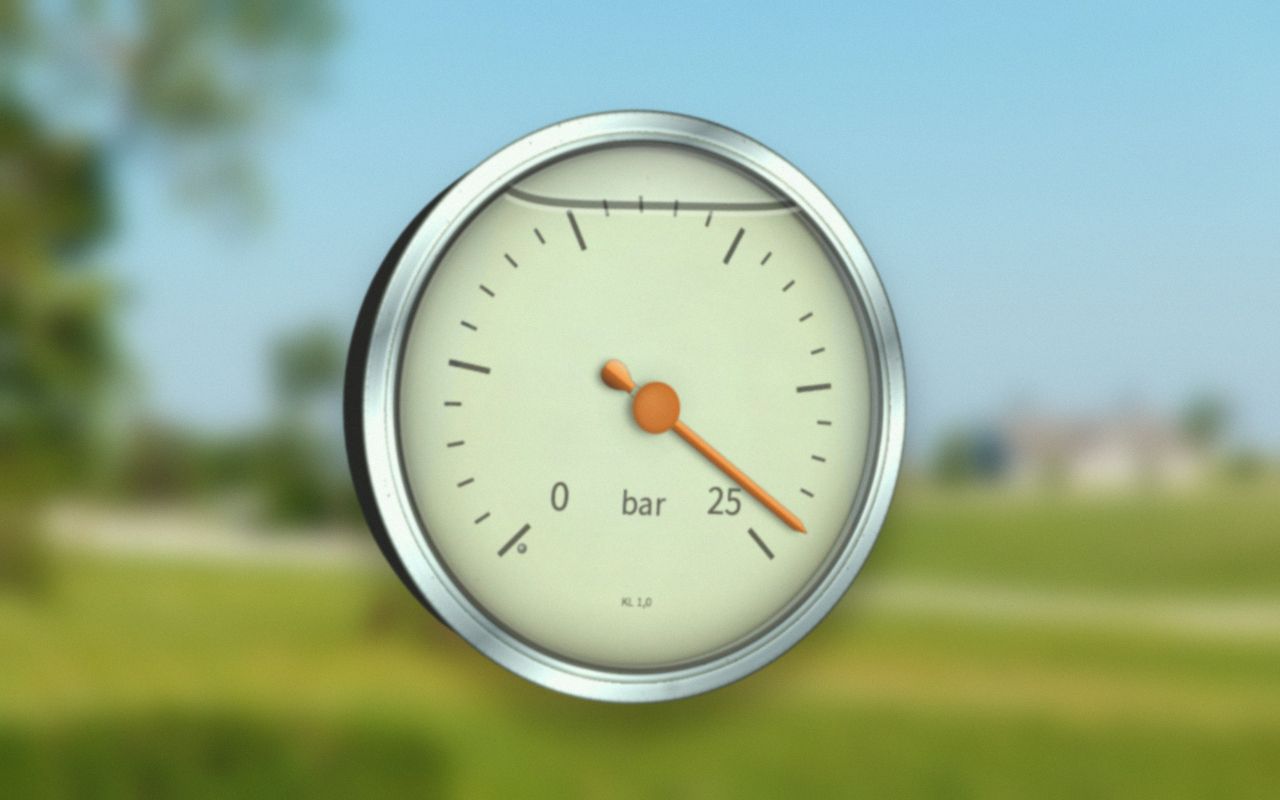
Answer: bar 24
